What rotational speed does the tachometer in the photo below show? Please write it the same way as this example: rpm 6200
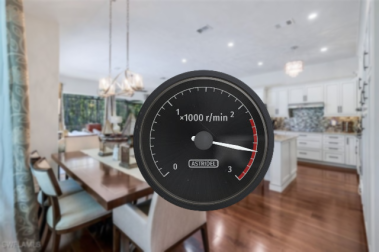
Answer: rpm 2600
